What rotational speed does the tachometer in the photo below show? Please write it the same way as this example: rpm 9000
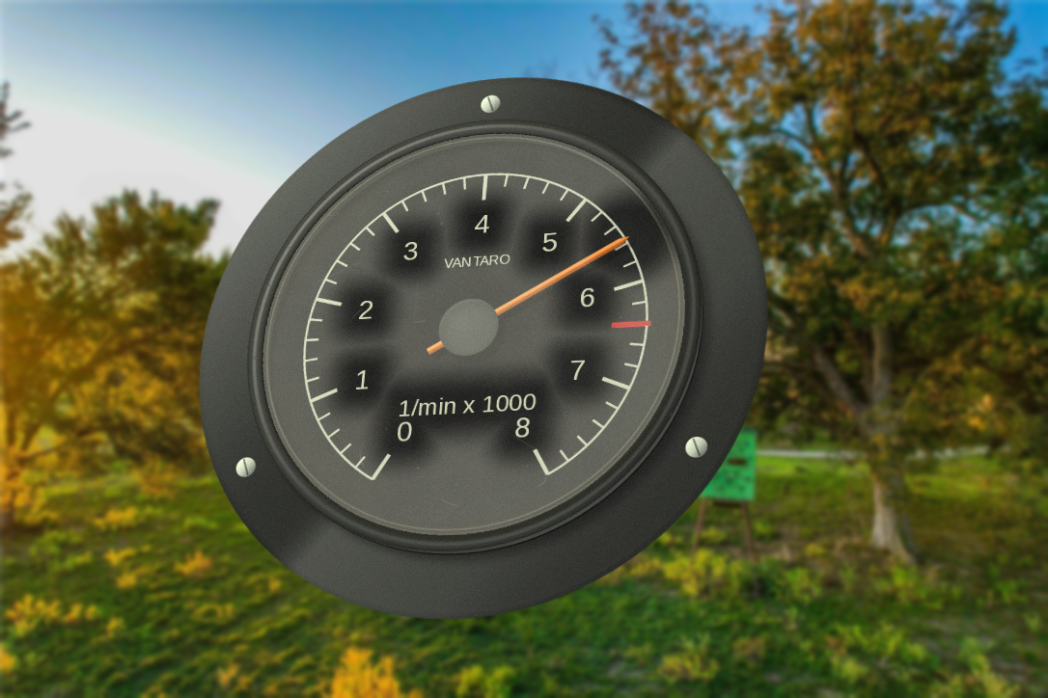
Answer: rpm 5600
